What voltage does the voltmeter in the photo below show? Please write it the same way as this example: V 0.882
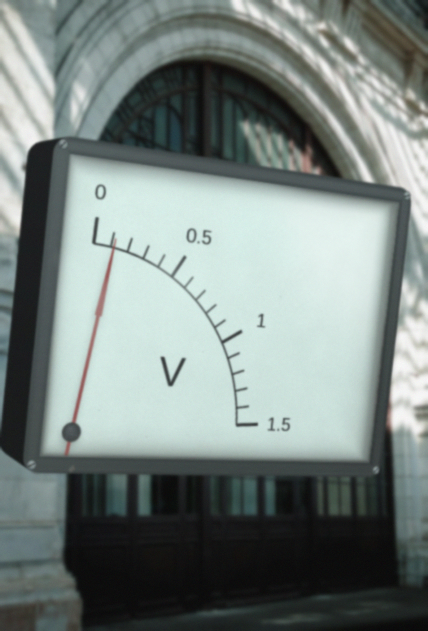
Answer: V 0.1
